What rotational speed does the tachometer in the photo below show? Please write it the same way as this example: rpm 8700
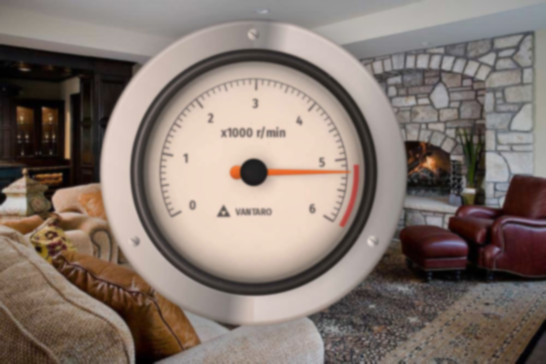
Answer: rpm 5200
